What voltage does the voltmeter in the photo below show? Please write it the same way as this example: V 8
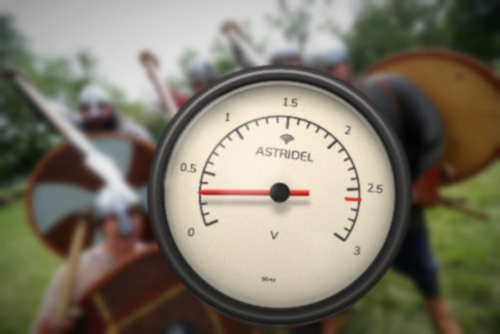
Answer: V 0.3
